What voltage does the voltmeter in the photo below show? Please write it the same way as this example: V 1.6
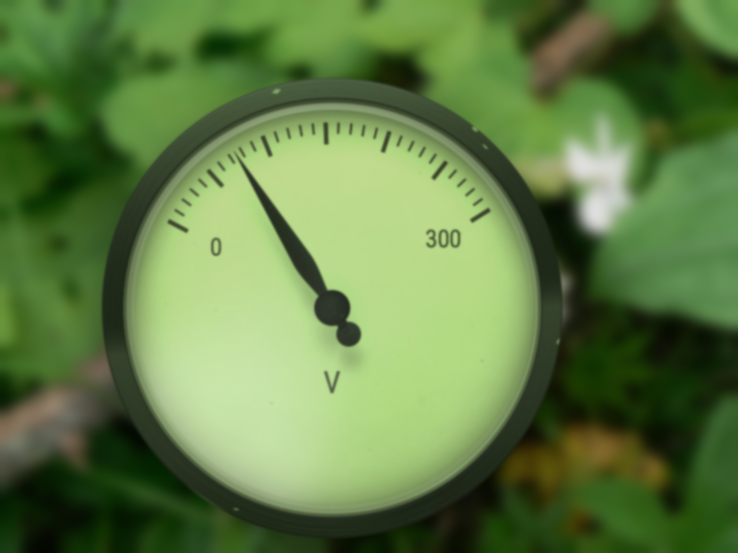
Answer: V 75
